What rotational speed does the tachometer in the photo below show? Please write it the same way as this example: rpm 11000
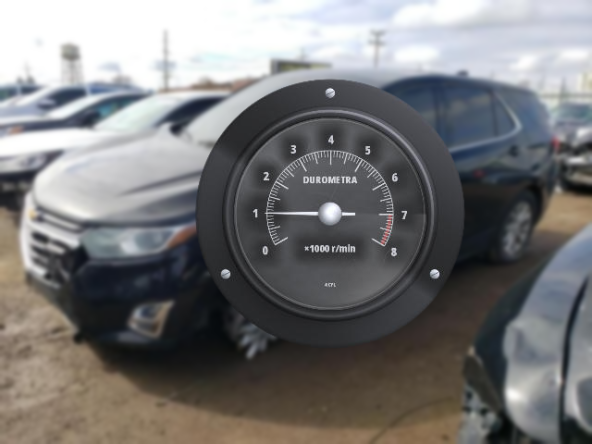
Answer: rpm 1000
